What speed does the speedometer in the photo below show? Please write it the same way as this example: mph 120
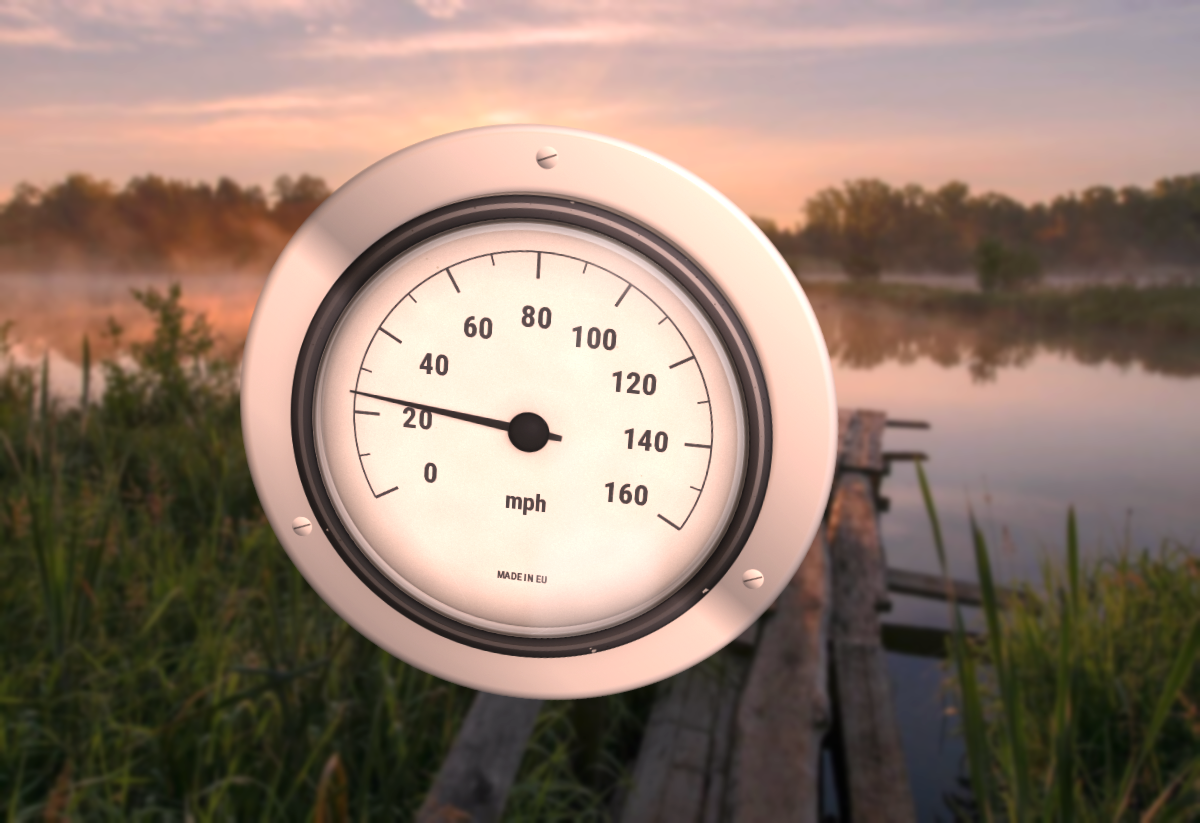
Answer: mph 25
